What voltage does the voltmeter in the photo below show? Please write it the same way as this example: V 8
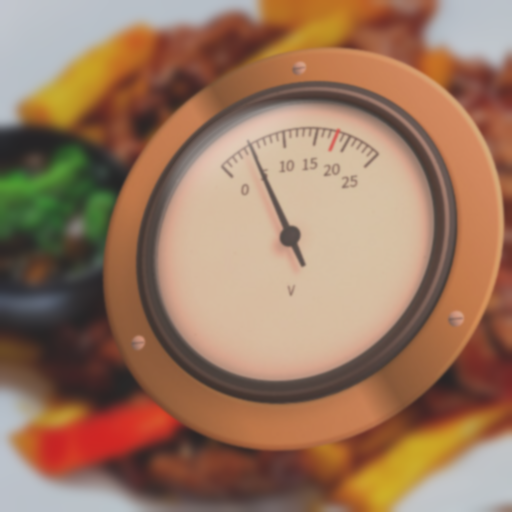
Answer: V 5
